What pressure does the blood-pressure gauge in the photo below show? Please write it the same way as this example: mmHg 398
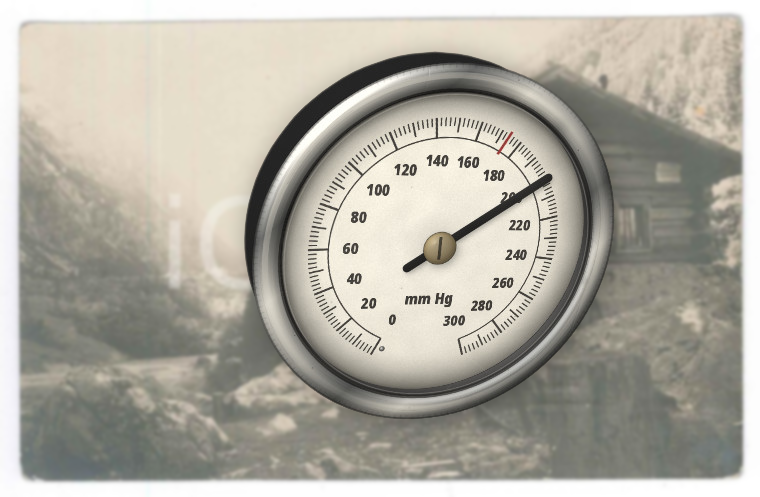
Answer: mmHg 200
